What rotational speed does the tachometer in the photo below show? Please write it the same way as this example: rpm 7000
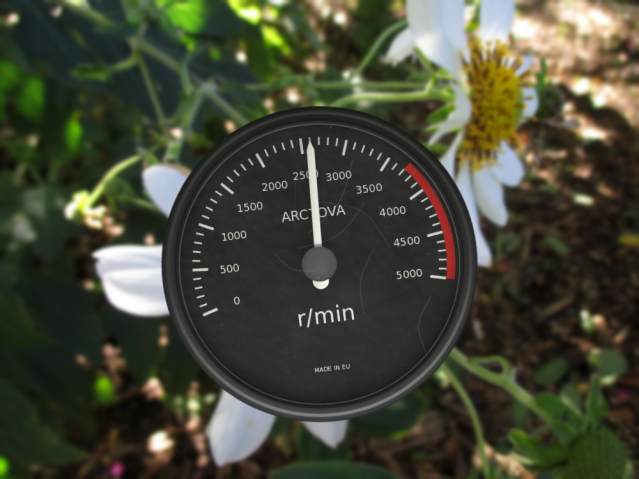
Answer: rpm 2600
